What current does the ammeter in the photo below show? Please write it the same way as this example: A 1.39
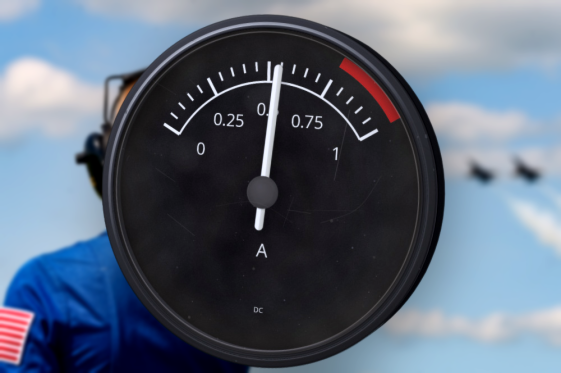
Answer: A 0.55
